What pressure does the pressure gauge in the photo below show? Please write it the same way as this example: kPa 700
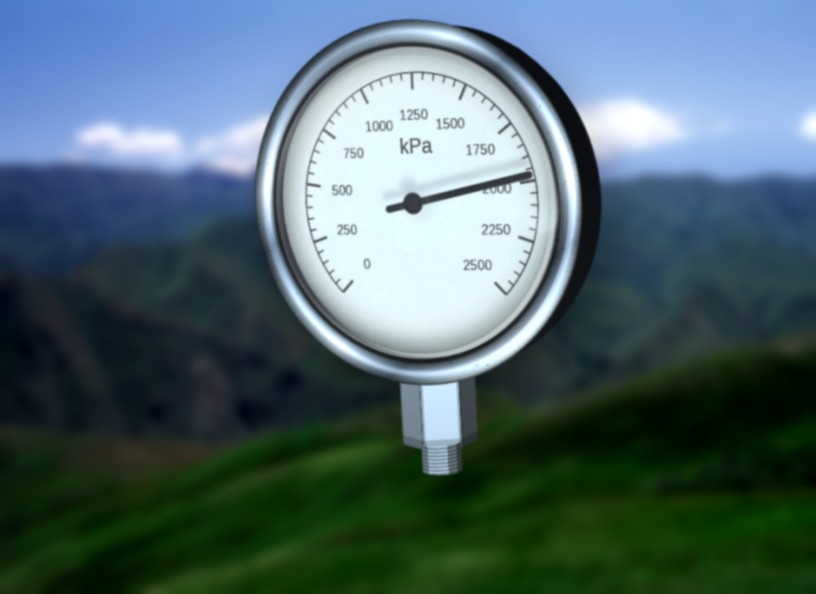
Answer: kPa 1975
